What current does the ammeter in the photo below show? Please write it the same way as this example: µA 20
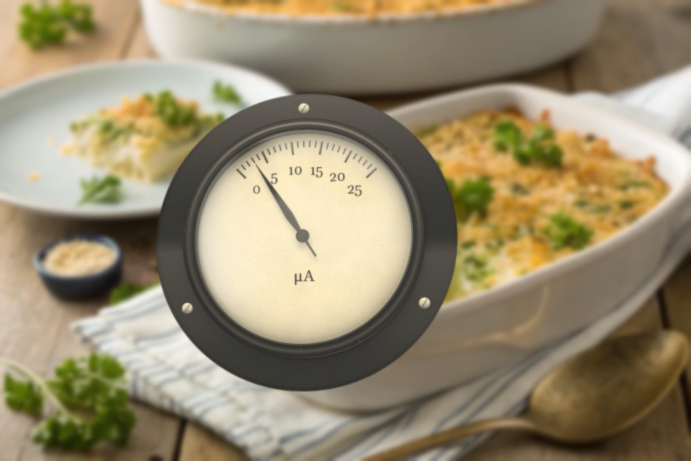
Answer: µA 3
